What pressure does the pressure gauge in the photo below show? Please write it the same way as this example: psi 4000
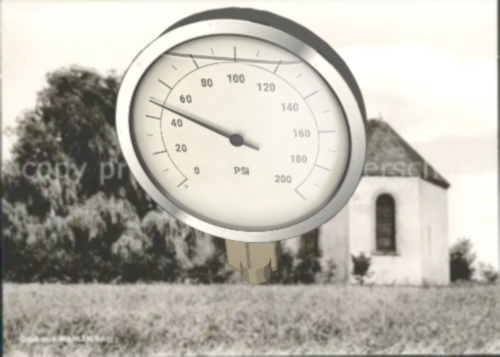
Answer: psi 50
